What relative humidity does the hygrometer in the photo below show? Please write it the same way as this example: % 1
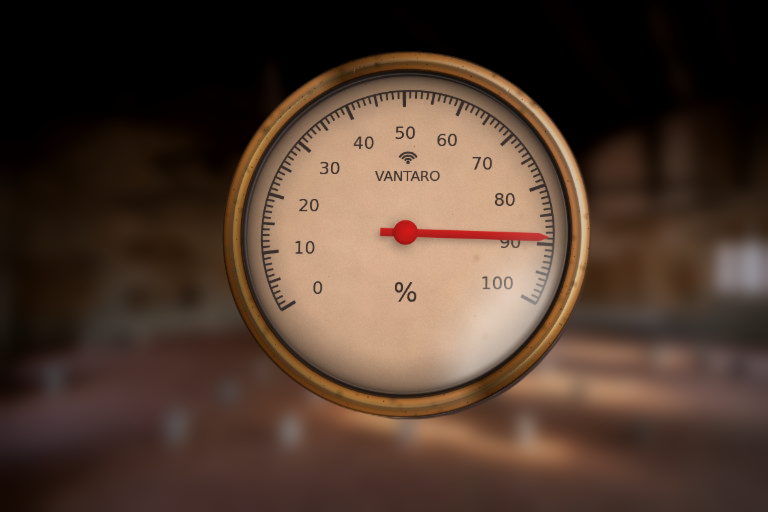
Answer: % 89
